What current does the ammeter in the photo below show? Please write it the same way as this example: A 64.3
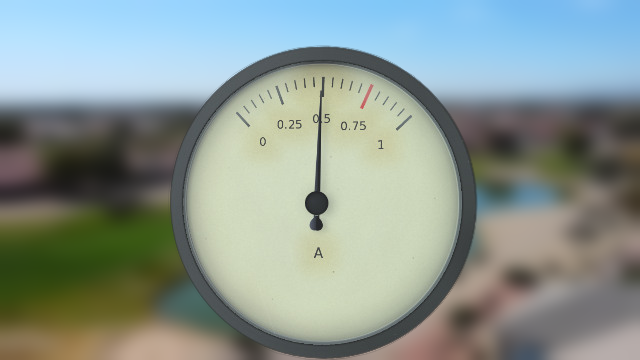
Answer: A 0.5
